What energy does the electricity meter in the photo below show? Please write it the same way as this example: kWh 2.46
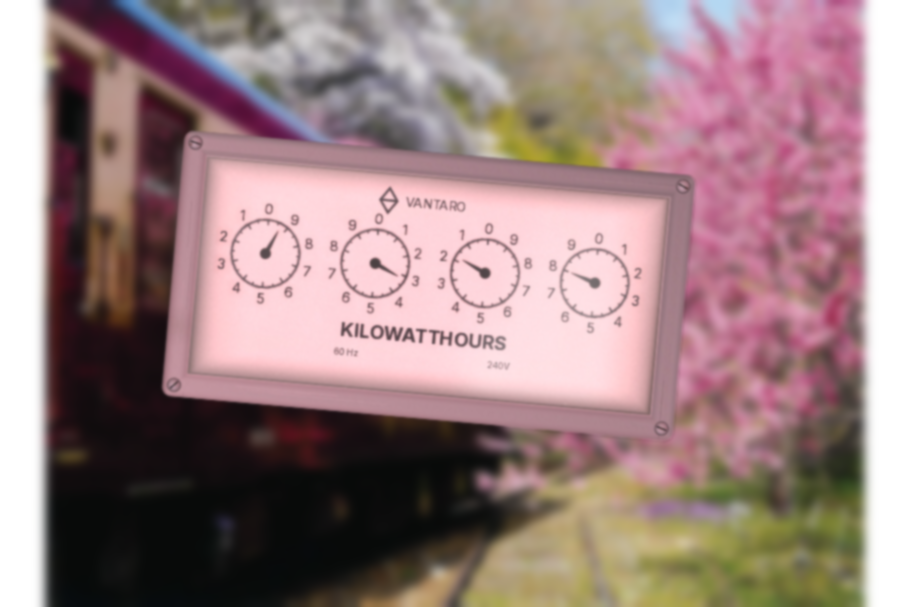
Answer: kWh 9318
